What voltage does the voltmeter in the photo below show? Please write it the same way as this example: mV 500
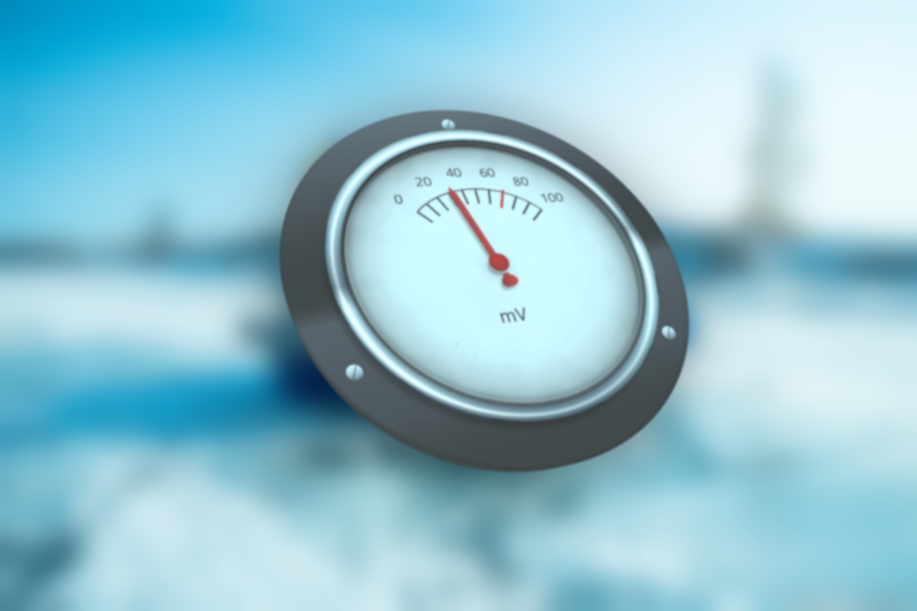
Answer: mV 30
